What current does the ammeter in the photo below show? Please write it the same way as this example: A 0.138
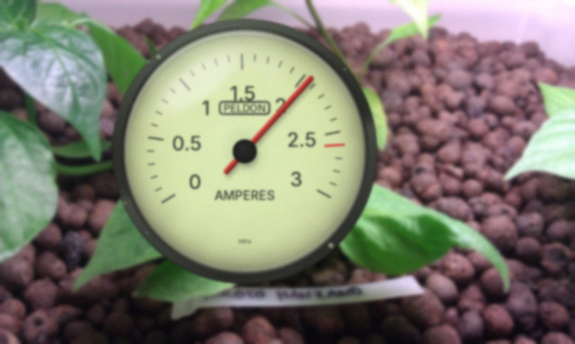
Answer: A 2.05
